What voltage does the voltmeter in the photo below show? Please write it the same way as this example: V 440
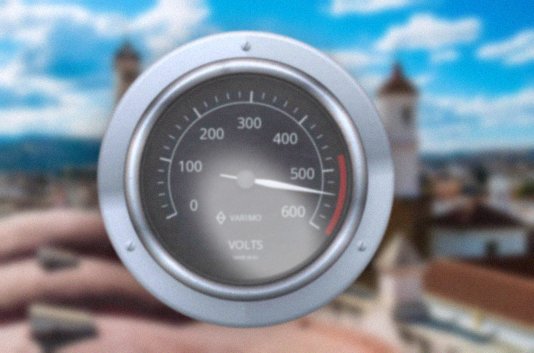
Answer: V 540
